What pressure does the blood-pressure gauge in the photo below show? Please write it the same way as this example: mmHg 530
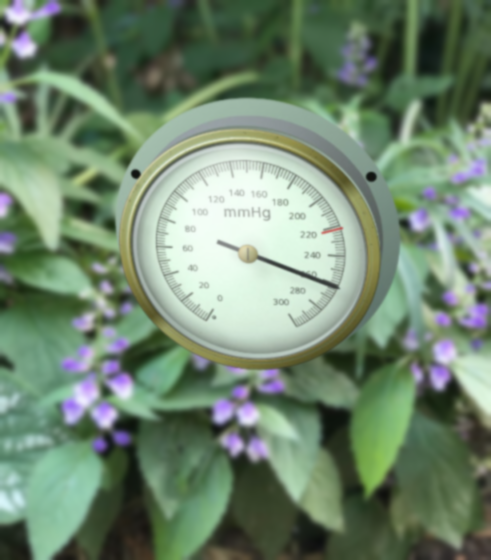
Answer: mmHg 260
